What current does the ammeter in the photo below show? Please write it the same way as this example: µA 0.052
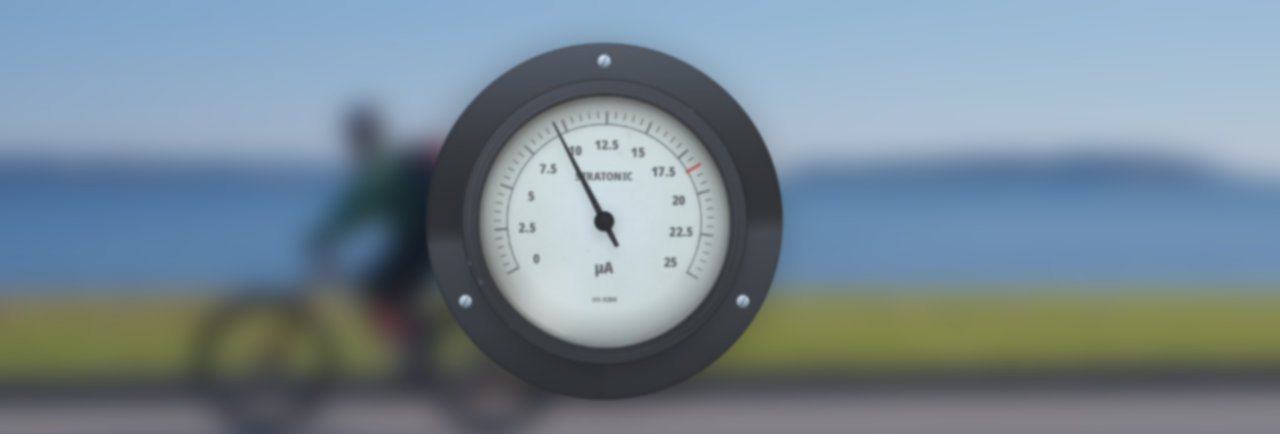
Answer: µA 9.5
